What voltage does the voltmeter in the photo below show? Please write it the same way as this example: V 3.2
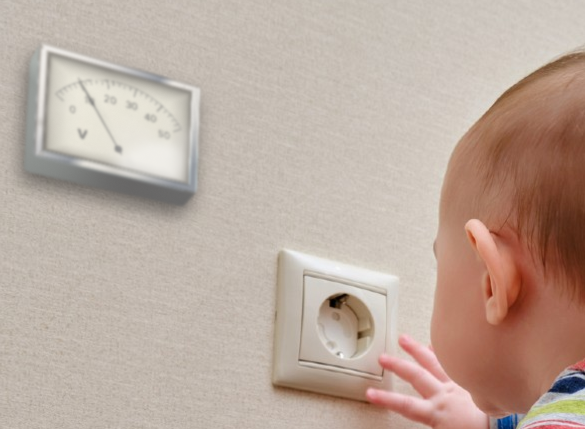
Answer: V 10
